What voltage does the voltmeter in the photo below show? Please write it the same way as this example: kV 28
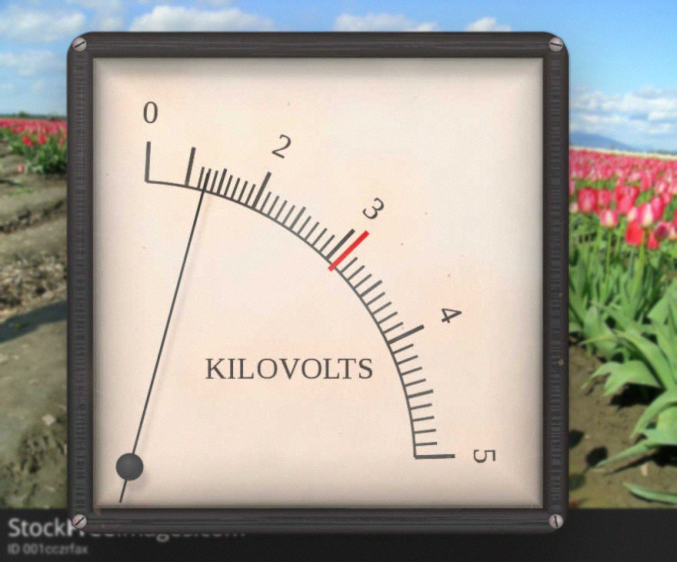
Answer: kV 1.3
